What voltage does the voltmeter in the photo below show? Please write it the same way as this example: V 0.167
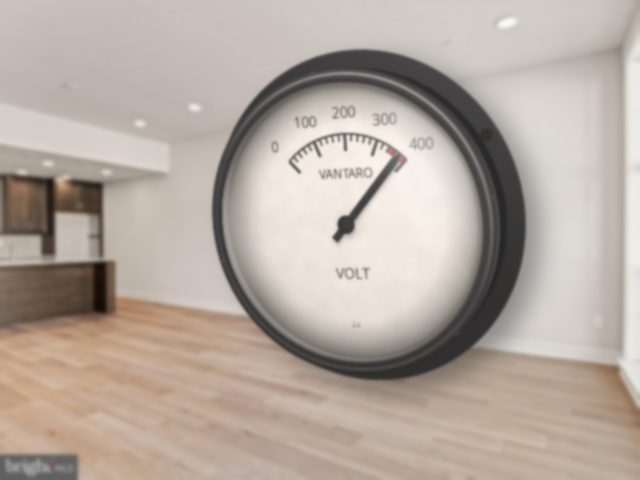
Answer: V 380
